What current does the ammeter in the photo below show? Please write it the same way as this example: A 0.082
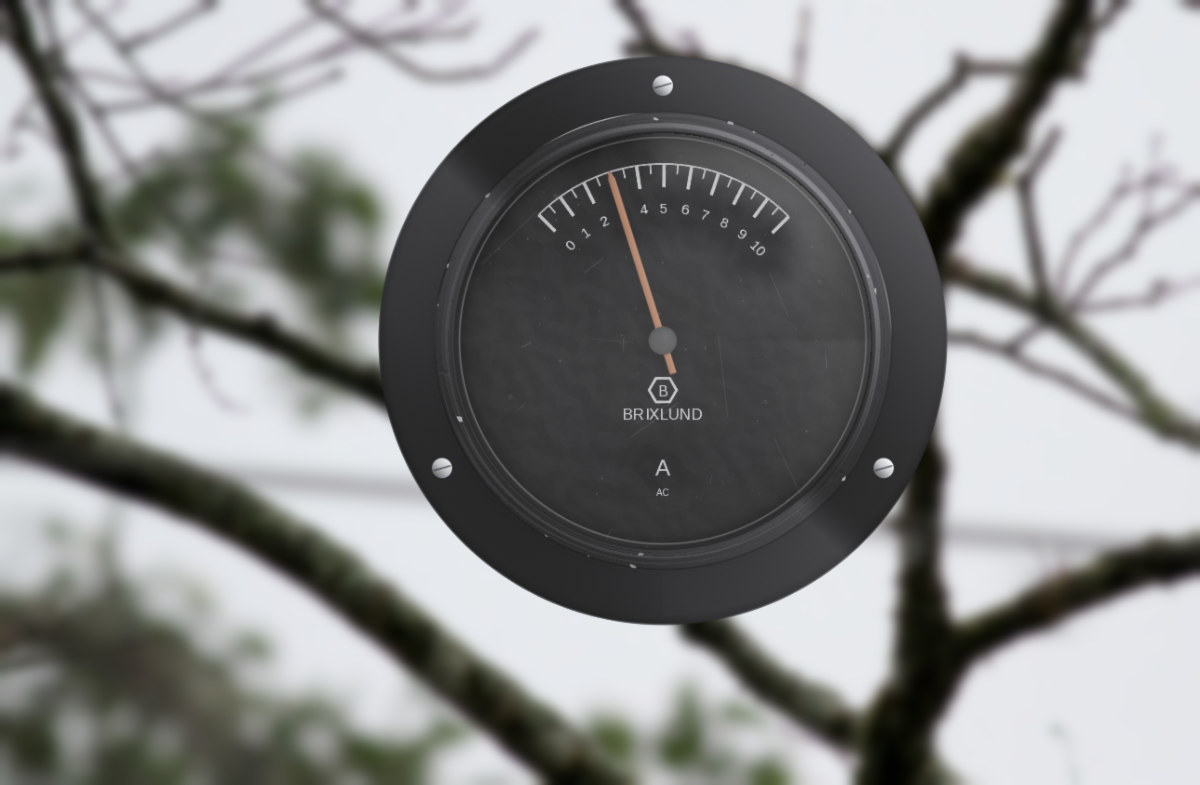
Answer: A 3
